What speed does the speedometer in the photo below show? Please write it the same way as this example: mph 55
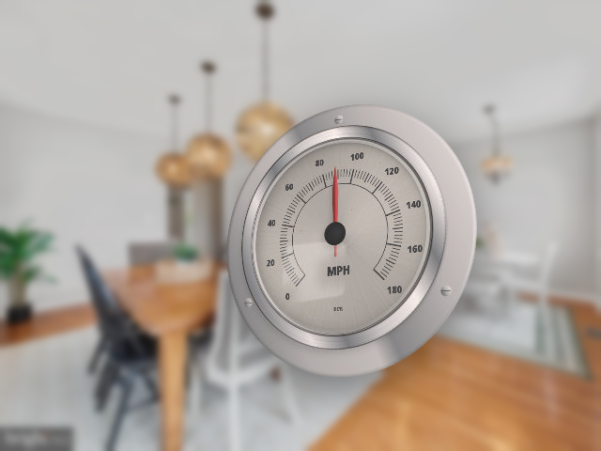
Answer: mph 90
